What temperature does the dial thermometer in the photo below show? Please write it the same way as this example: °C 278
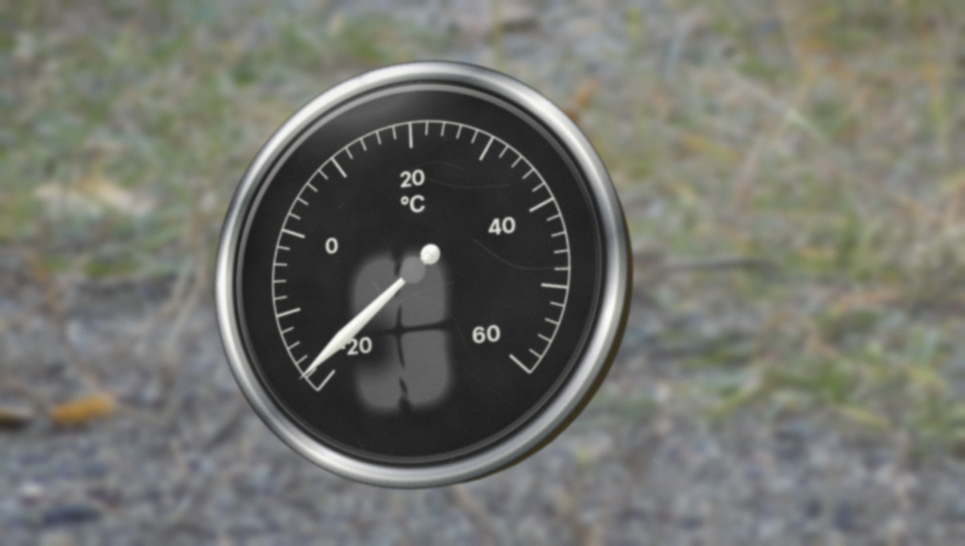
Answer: °C -18
